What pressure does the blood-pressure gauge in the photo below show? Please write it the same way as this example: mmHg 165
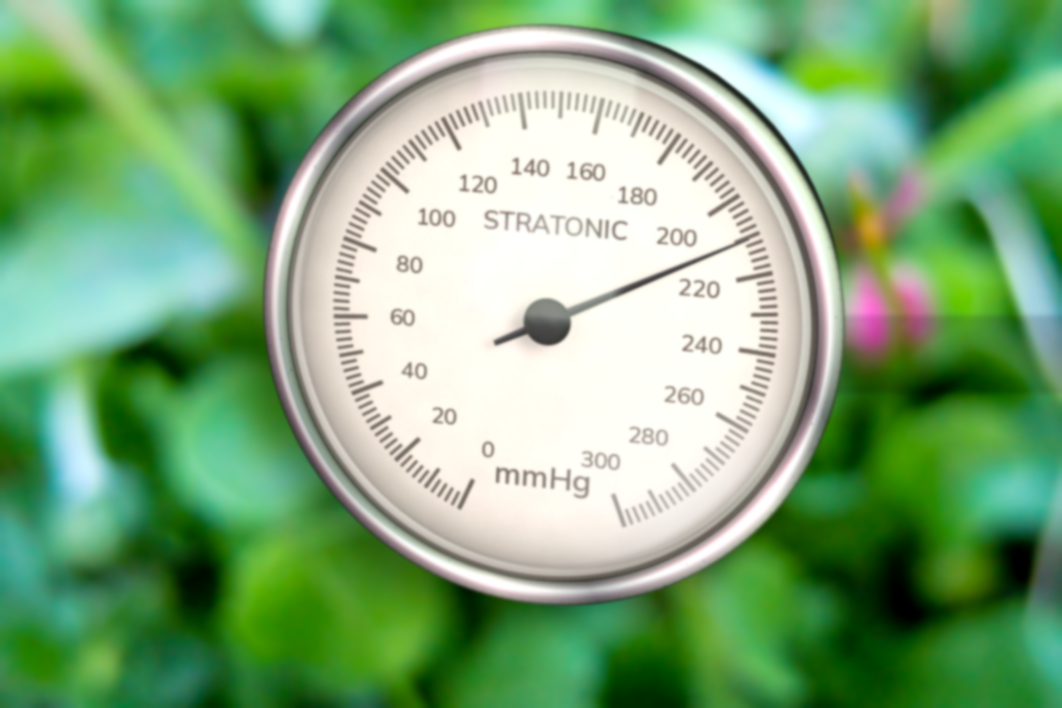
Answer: mmHg 210
